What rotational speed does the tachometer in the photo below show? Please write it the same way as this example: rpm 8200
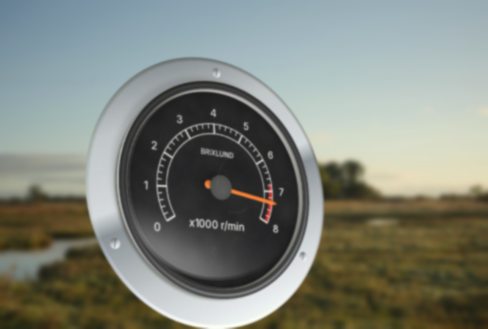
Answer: rpm 7400
